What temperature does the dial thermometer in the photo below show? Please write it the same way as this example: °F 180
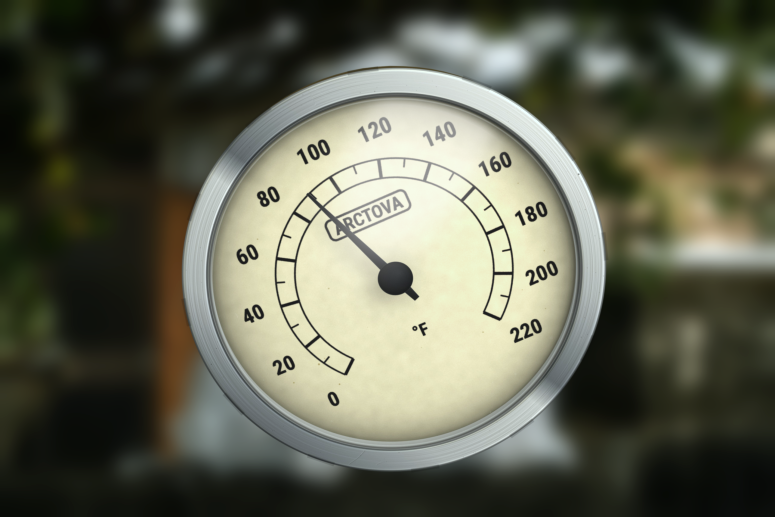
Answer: °F 90
